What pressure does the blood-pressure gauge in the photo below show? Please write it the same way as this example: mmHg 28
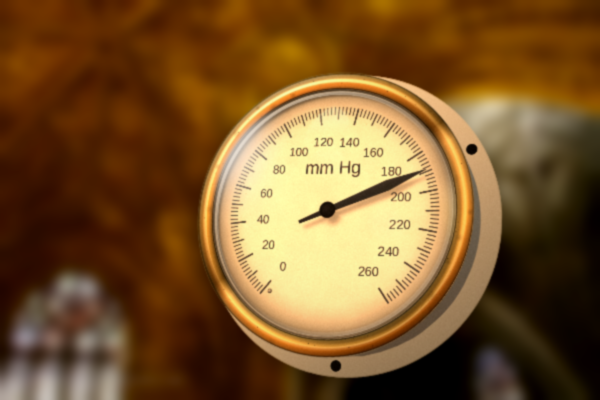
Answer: mmHg 190
